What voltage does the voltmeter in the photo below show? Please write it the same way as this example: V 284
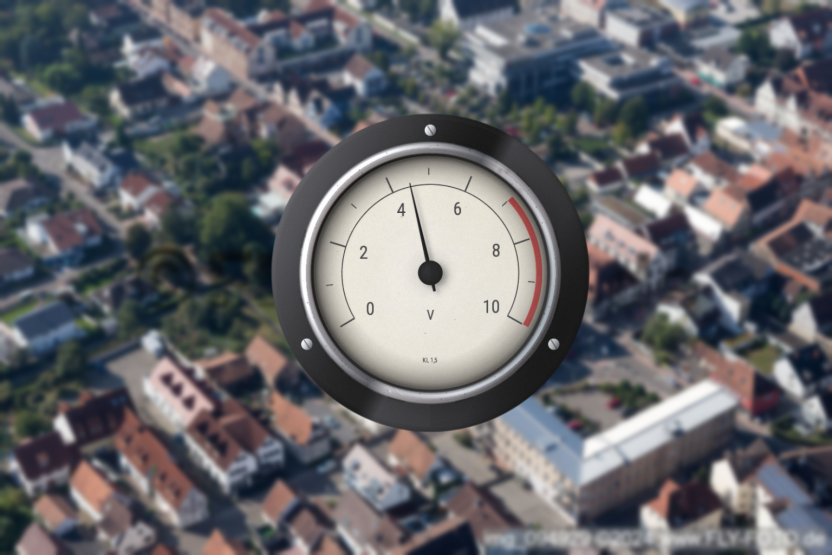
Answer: V 4.5
